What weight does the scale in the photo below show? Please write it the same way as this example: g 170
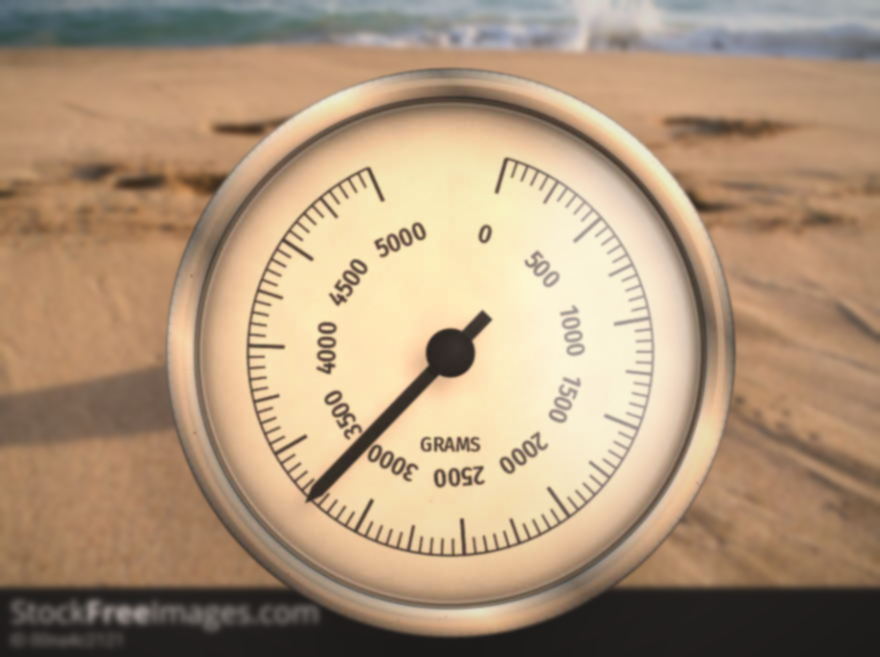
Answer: g 3250
